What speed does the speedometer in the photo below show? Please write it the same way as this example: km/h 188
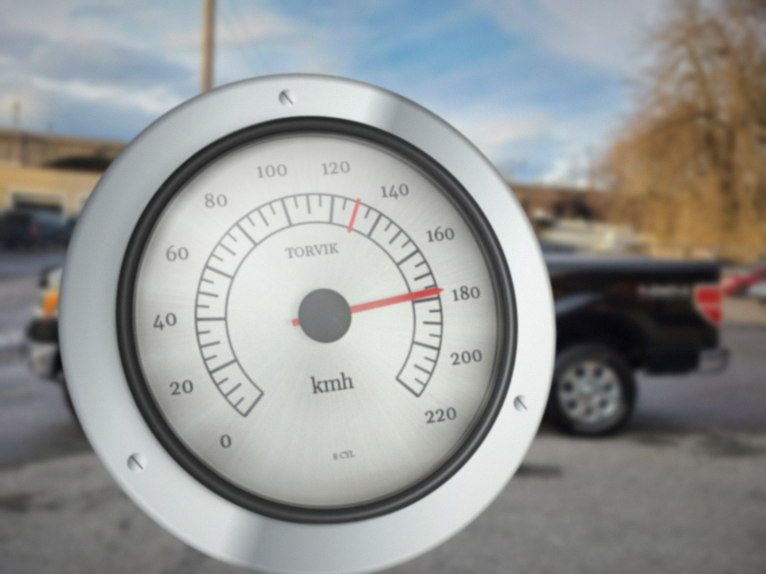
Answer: km/h 177.5
